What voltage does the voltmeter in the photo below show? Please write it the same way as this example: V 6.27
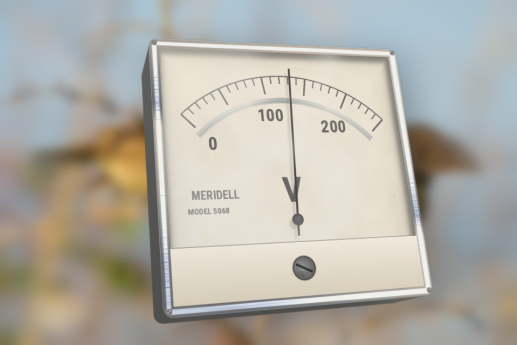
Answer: V 130
